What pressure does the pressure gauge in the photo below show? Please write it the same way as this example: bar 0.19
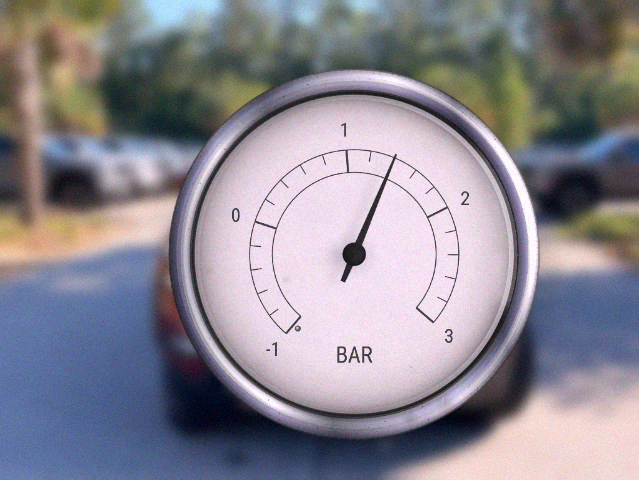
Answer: bar 1.4
